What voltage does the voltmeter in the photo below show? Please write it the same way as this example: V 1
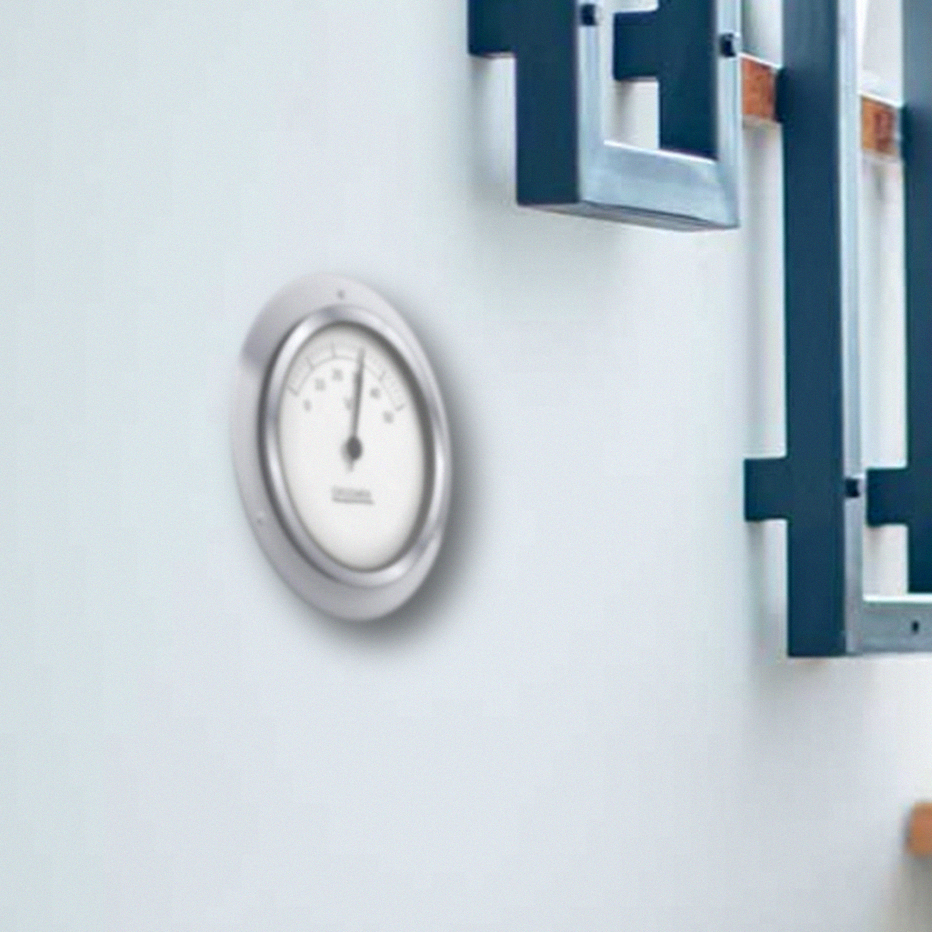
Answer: V 30
